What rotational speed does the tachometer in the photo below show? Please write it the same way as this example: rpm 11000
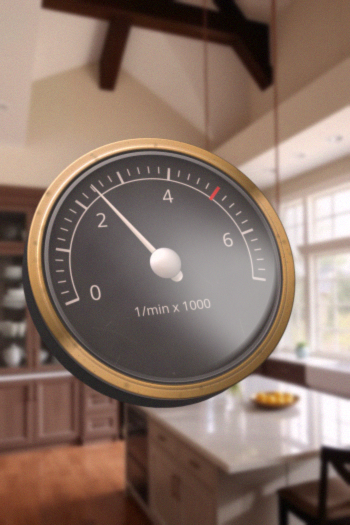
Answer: rpm 2400
